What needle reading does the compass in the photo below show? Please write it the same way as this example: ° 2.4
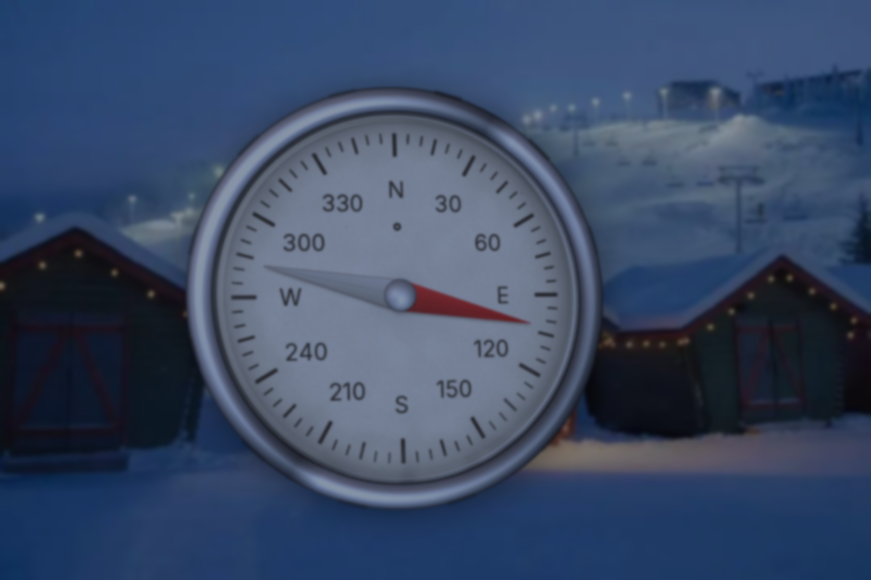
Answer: ° 102.5
